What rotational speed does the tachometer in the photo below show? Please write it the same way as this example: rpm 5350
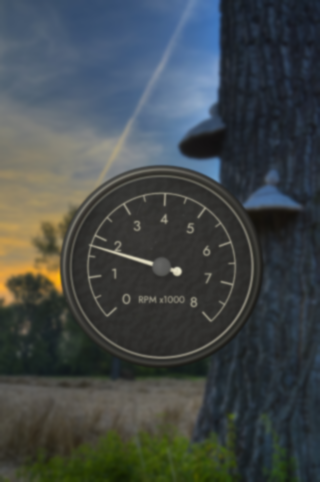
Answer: rpm 1750
